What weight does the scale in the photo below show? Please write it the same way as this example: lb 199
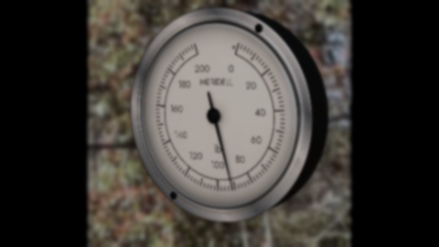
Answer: lb 90
